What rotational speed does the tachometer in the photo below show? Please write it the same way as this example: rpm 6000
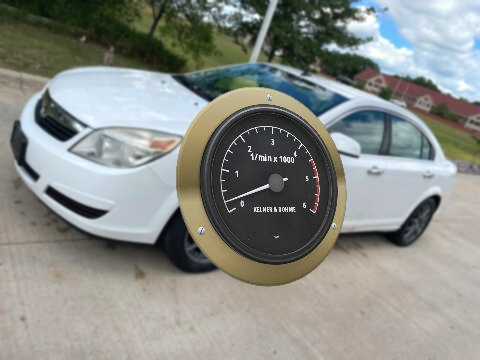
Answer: rpm 250
